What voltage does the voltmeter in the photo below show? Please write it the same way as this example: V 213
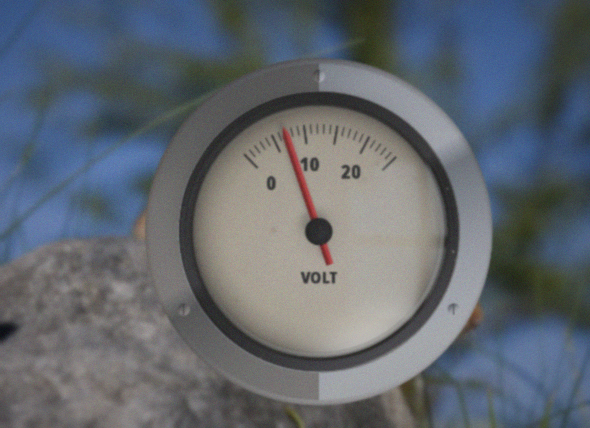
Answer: V 7
